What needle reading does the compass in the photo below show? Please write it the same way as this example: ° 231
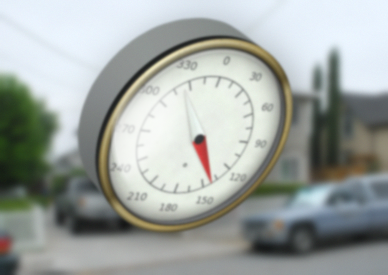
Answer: ° 142.5
